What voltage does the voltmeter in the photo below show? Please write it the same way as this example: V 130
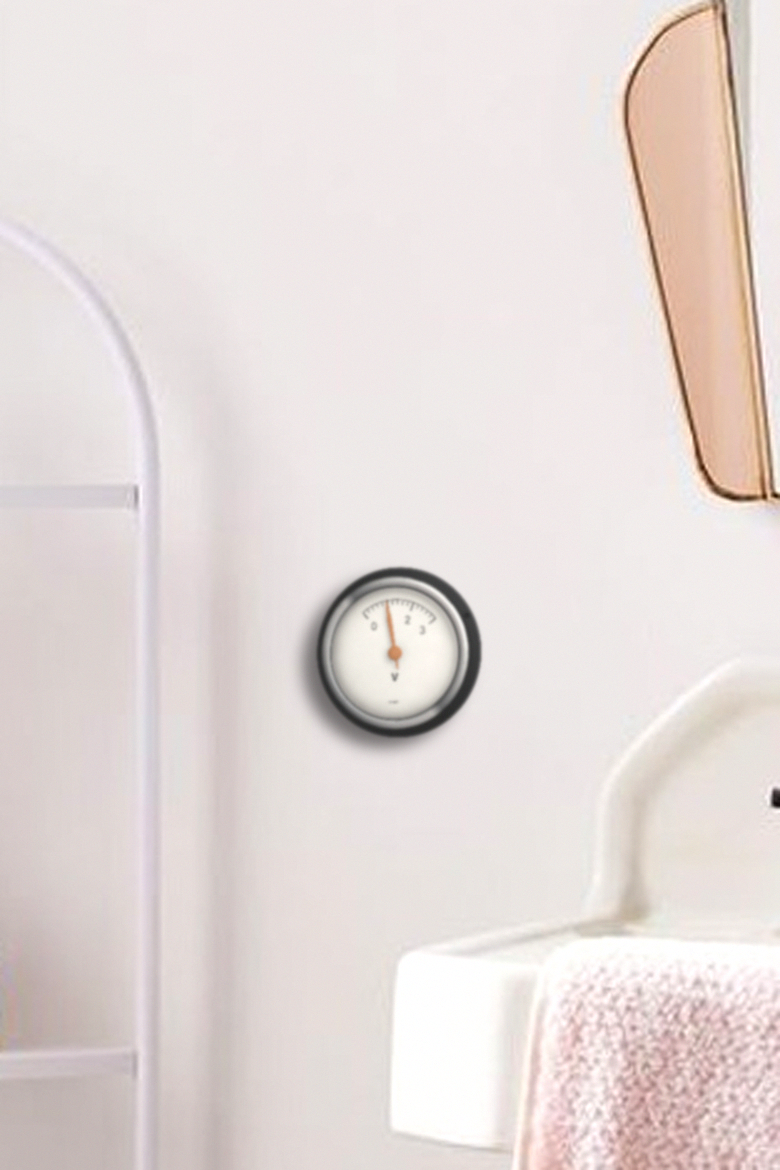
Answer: V 1
